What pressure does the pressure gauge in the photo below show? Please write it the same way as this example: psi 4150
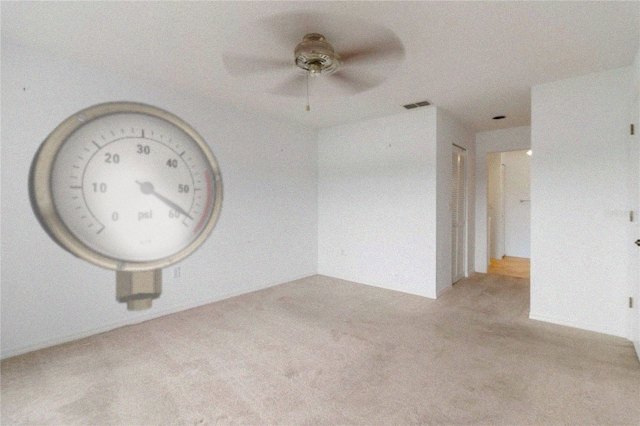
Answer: psi 58
